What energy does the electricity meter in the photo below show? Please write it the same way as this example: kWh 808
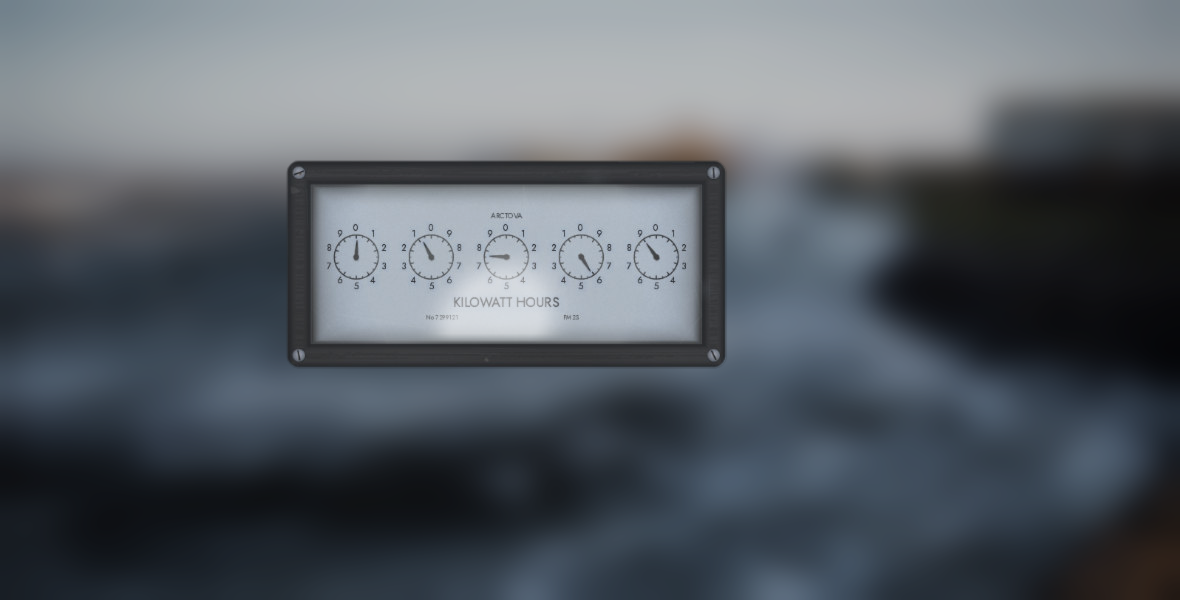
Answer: kWh 759
